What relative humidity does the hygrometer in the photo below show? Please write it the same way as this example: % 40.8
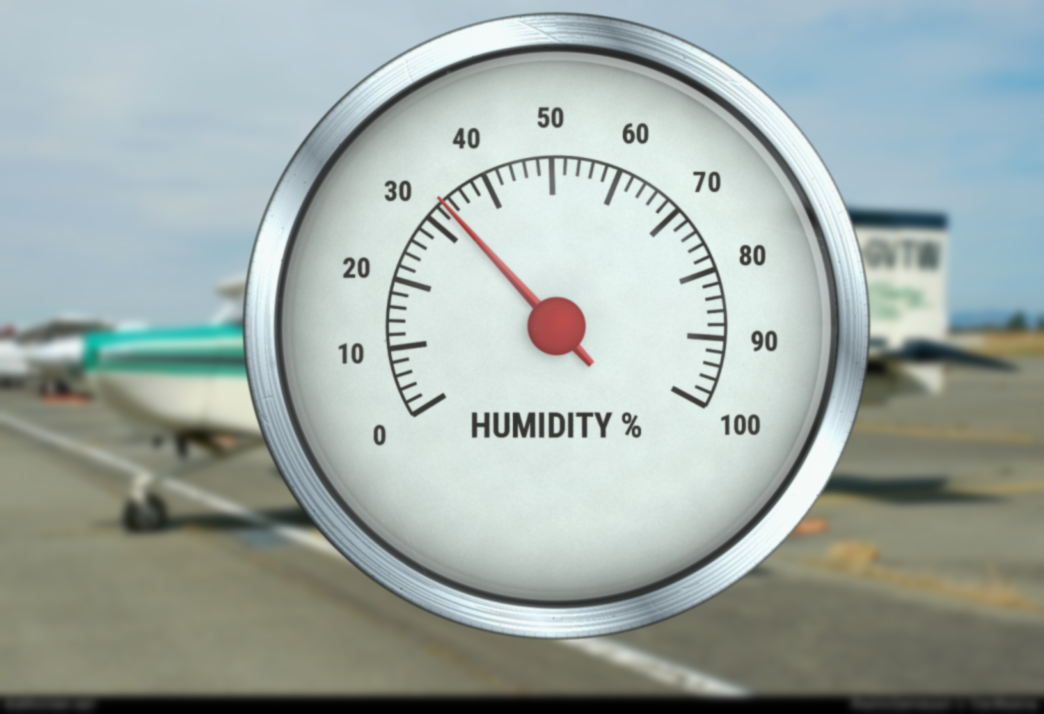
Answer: % 33
